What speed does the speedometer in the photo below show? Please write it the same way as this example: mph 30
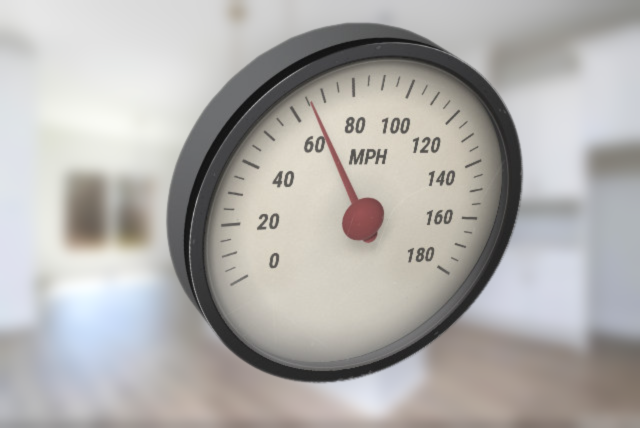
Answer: mph 65
